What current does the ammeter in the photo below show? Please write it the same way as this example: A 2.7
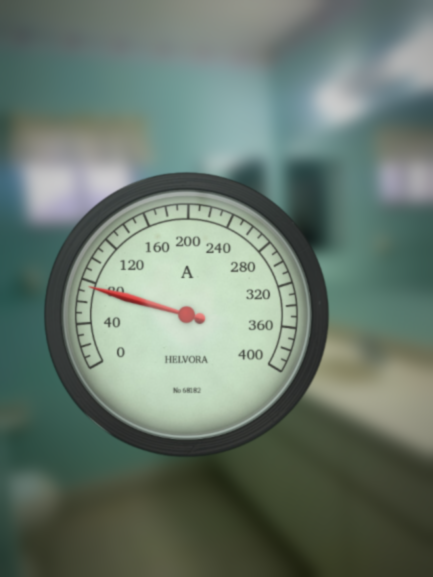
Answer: A 75
